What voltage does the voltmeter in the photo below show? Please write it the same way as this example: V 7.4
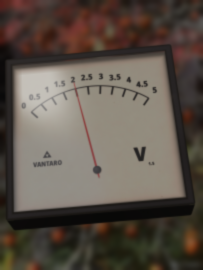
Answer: V 2
